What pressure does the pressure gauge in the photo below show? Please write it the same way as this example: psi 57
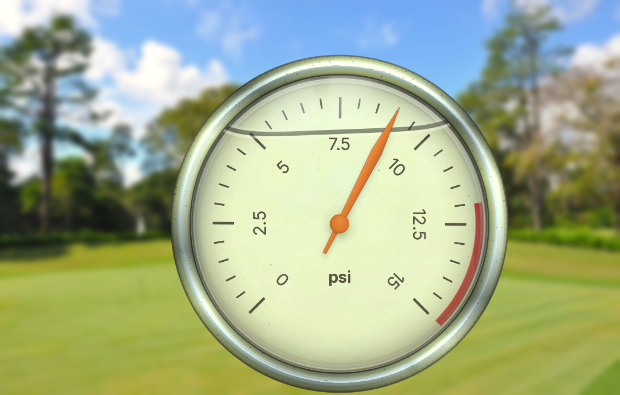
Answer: psi 9
